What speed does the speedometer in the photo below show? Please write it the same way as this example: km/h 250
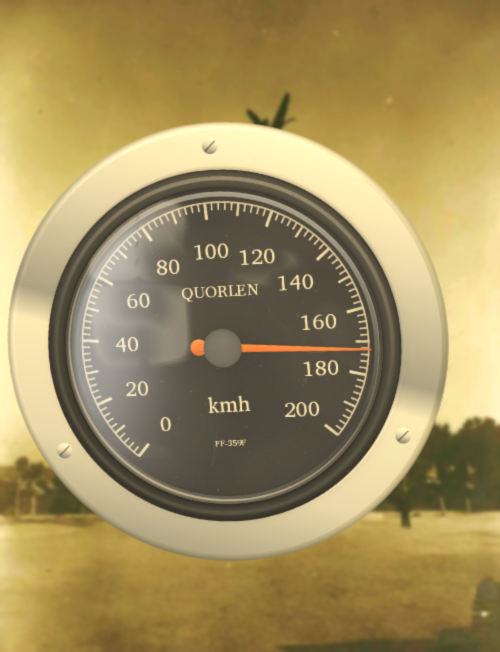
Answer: km/h 172
